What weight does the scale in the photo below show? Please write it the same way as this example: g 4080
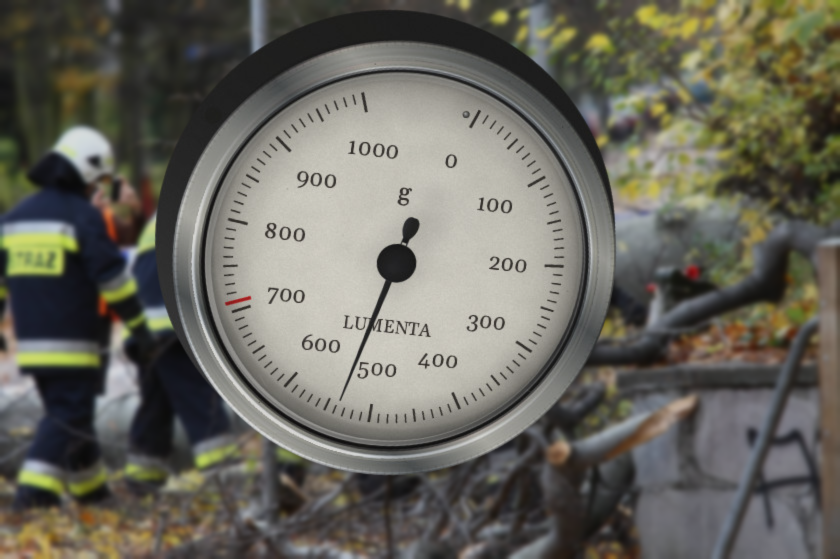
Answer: g 540
